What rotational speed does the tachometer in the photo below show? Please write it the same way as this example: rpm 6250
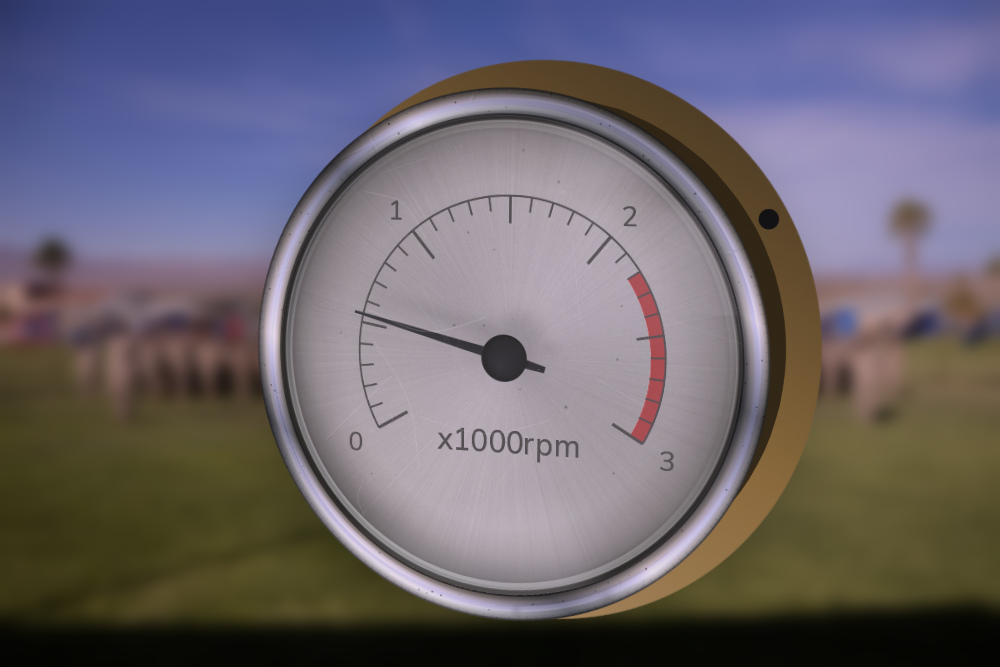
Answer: rpm 550
